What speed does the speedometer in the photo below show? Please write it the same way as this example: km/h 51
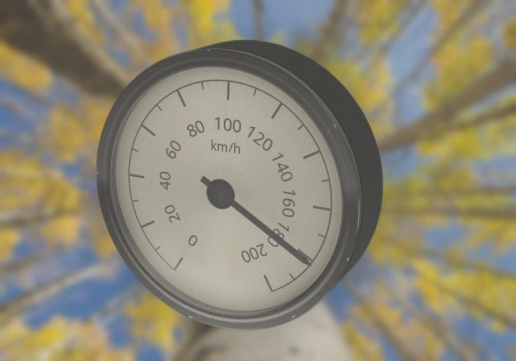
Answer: km/h 180
